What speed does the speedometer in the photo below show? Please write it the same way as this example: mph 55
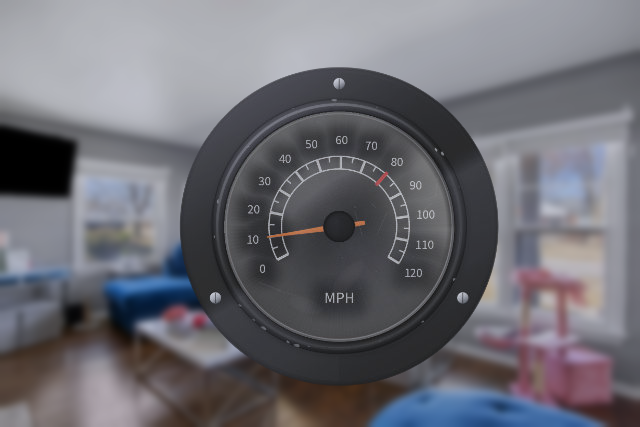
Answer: mph 10
